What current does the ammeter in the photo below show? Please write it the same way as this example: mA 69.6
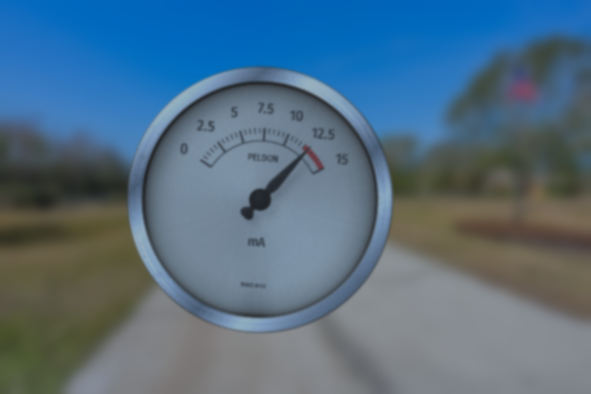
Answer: mA 12.5
